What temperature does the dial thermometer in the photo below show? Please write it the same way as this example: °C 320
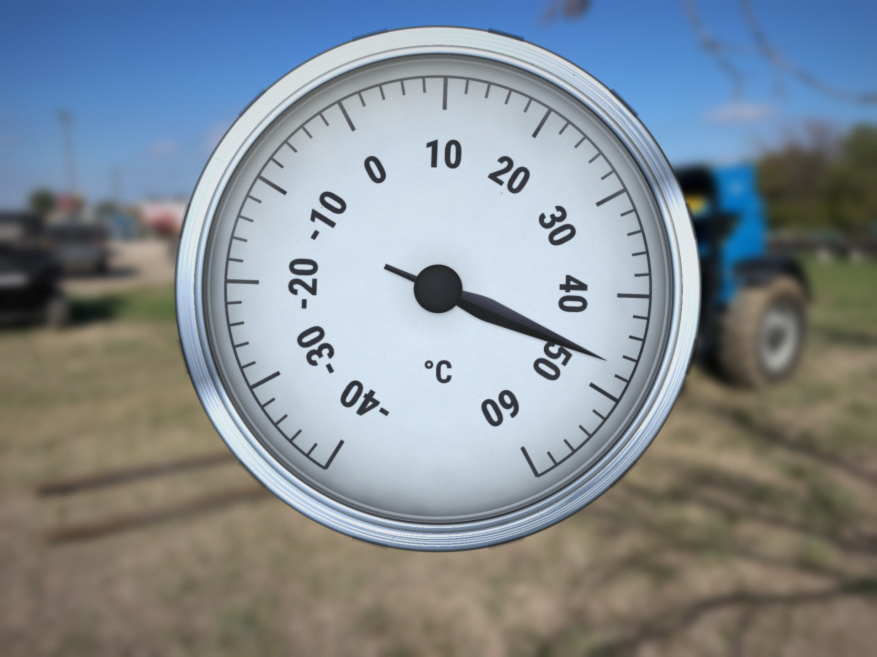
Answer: °C 47
